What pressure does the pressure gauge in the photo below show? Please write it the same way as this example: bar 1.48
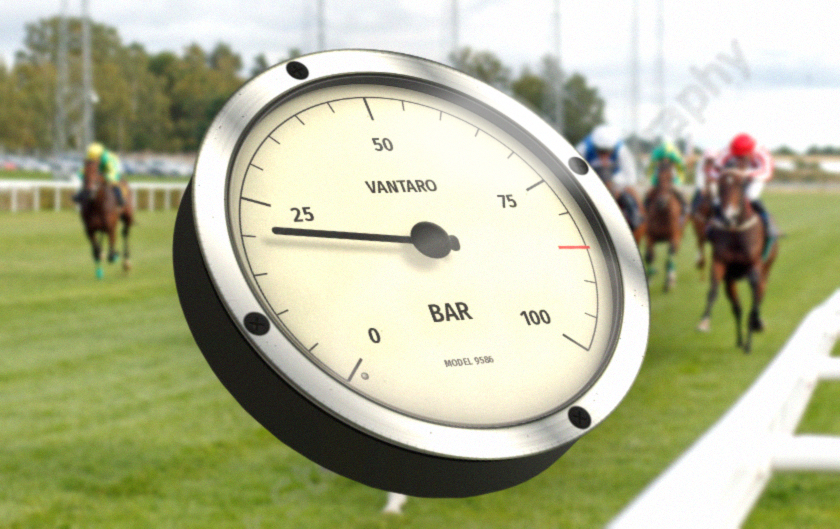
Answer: bar 20
